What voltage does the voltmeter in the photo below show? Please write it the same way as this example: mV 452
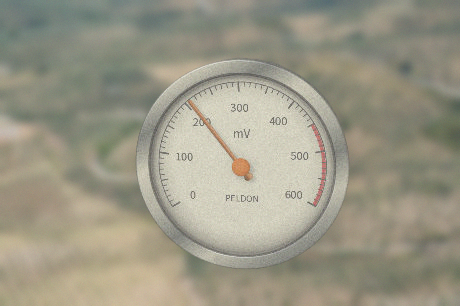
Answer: mV 210
